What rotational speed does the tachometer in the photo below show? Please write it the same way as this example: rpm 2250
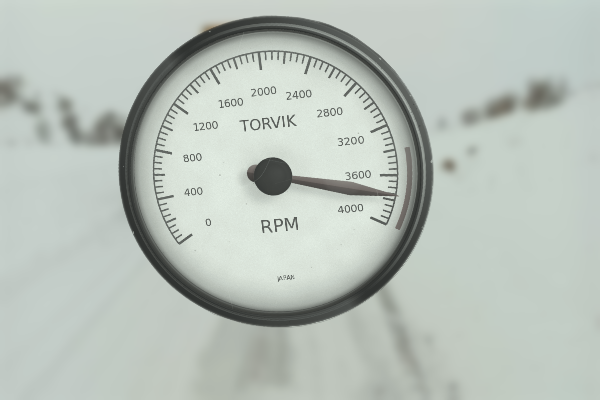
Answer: rpm 3750
